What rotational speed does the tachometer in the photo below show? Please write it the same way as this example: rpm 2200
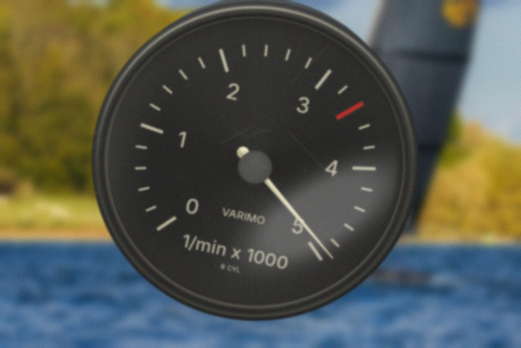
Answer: rpm 4900
